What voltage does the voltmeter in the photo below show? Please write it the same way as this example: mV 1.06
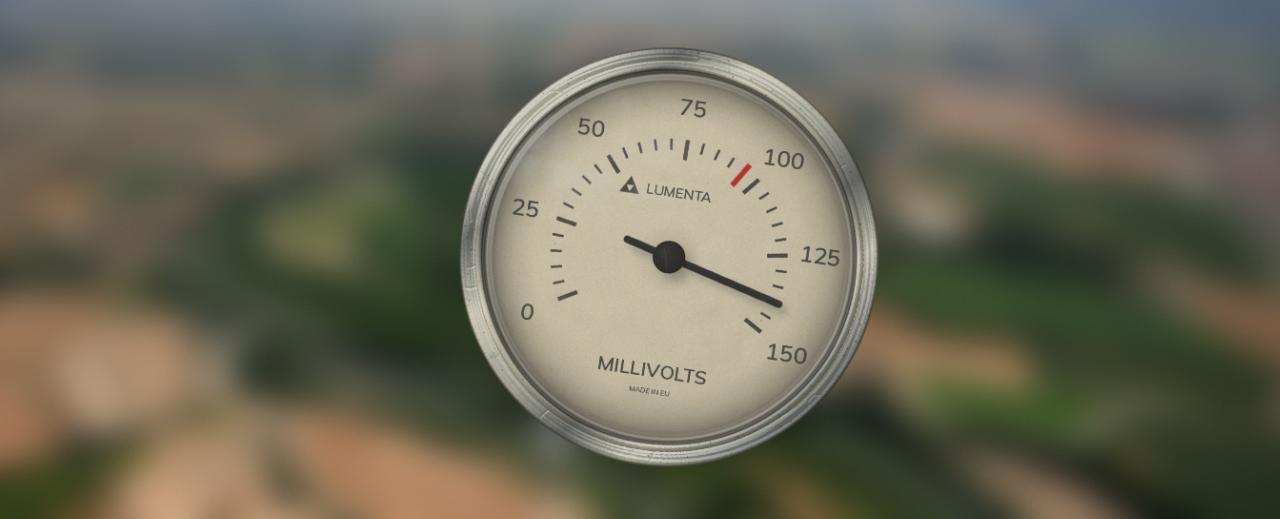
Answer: mV 140
